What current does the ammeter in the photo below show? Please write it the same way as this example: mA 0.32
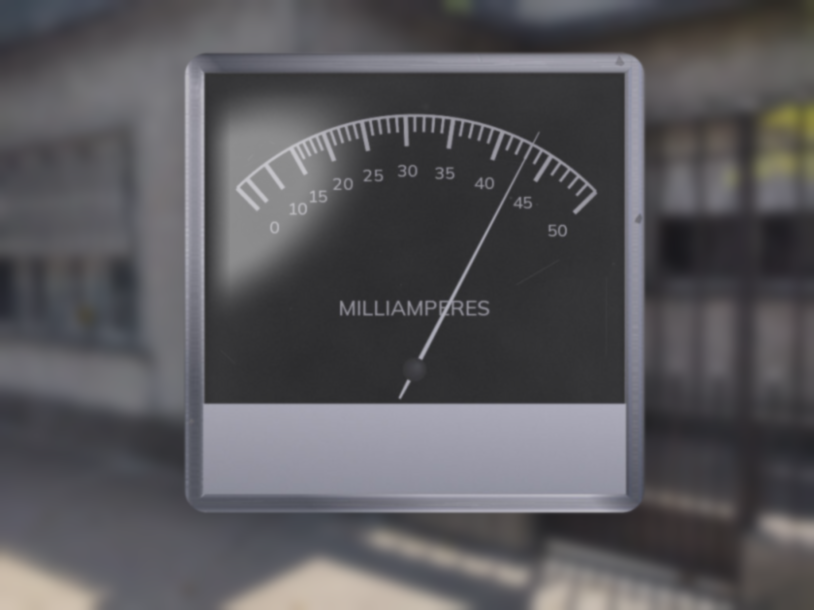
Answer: mA 43
